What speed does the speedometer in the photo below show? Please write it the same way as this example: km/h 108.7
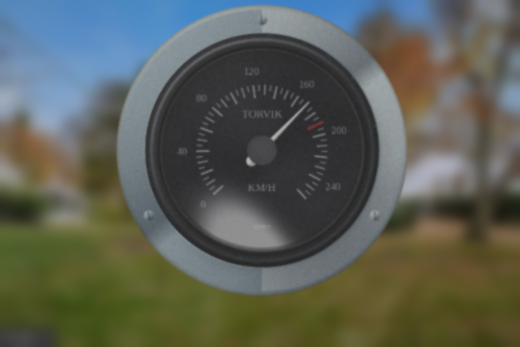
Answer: km/h 170
